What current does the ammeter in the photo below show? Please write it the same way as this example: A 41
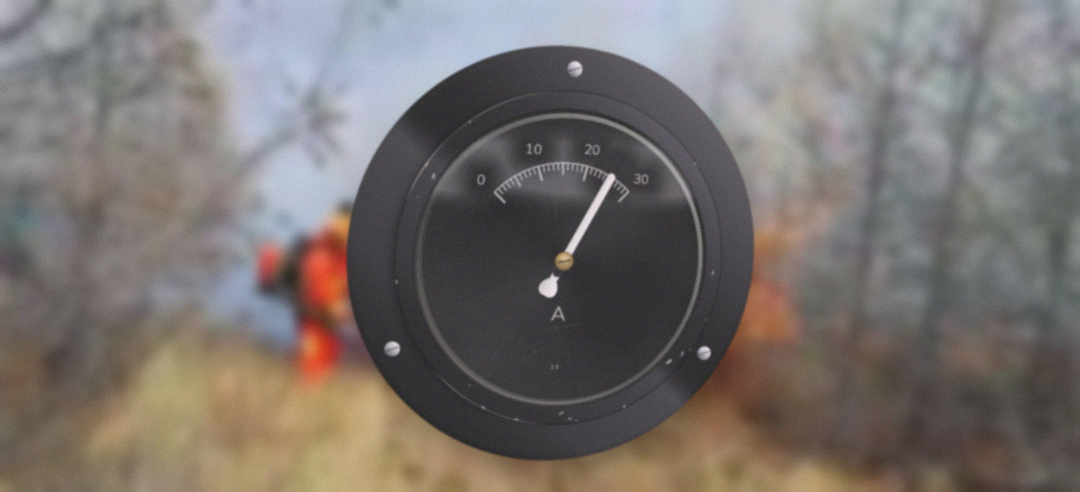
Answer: A 25
